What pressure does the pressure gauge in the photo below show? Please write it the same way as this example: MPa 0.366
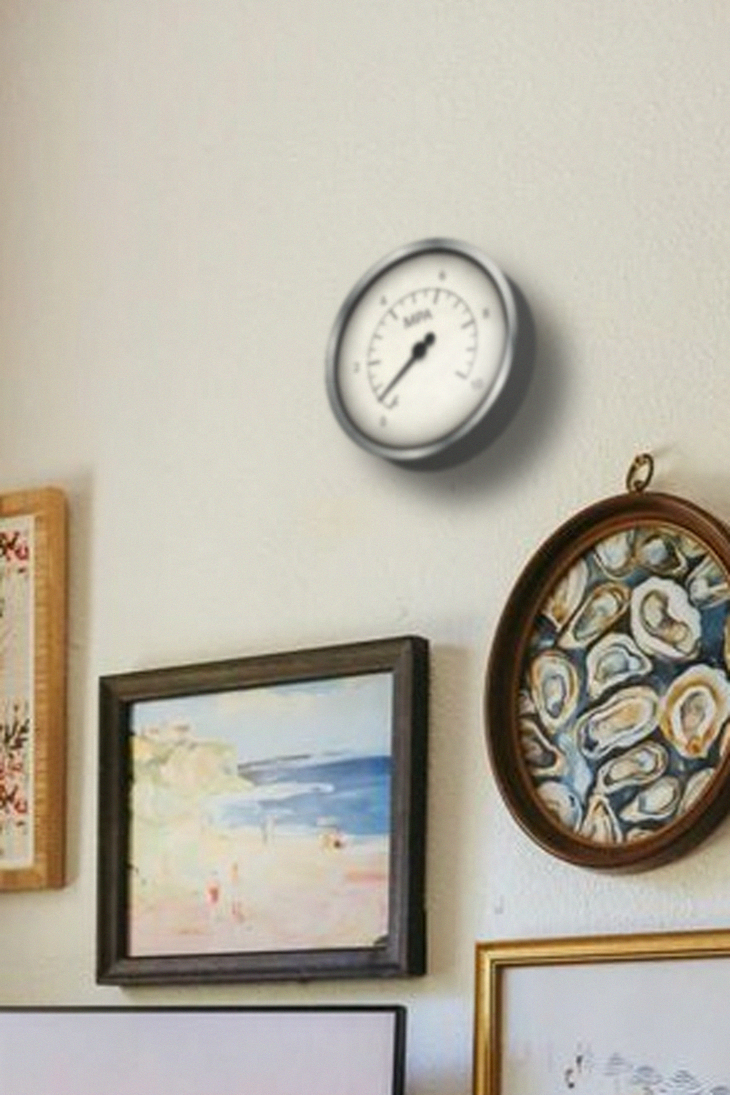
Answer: MPa 0.5
